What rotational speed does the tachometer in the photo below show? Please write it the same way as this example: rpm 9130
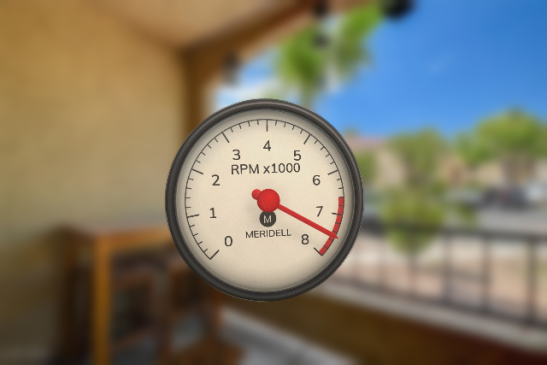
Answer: rpm 7500
